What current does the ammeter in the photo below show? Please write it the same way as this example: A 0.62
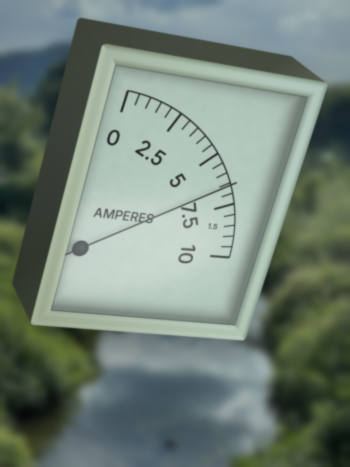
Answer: A 6.5
